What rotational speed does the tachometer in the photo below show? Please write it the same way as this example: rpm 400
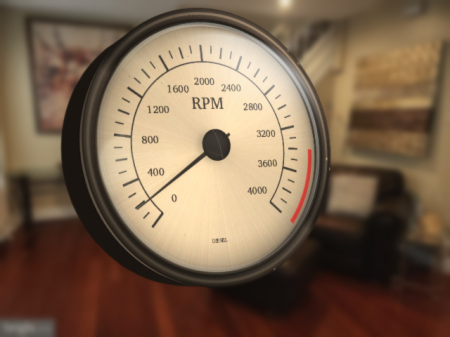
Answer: rpm 200
